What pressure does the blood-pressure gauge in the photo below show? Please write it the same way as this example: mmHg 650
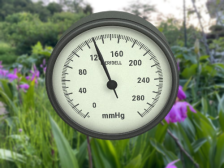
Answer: mmHg 130
